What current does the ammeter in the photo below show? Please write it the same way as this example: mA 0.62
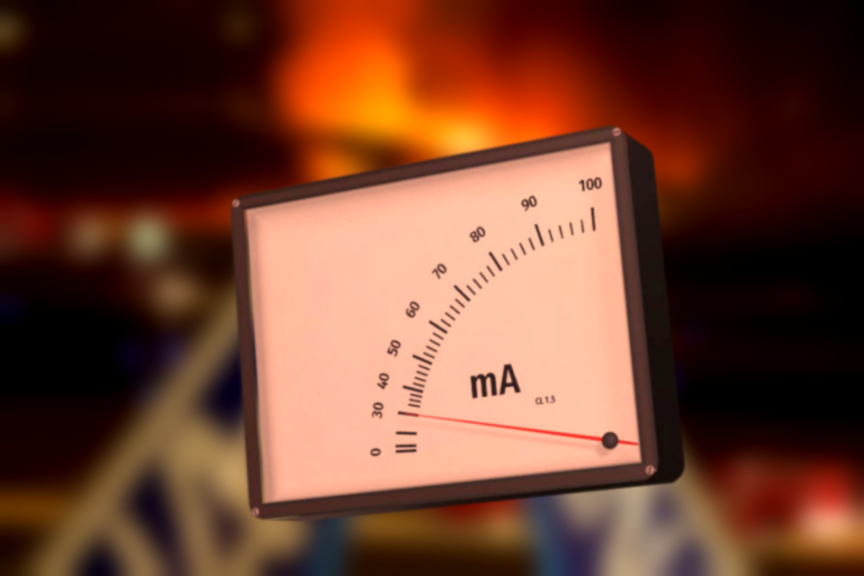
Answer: mA 30
